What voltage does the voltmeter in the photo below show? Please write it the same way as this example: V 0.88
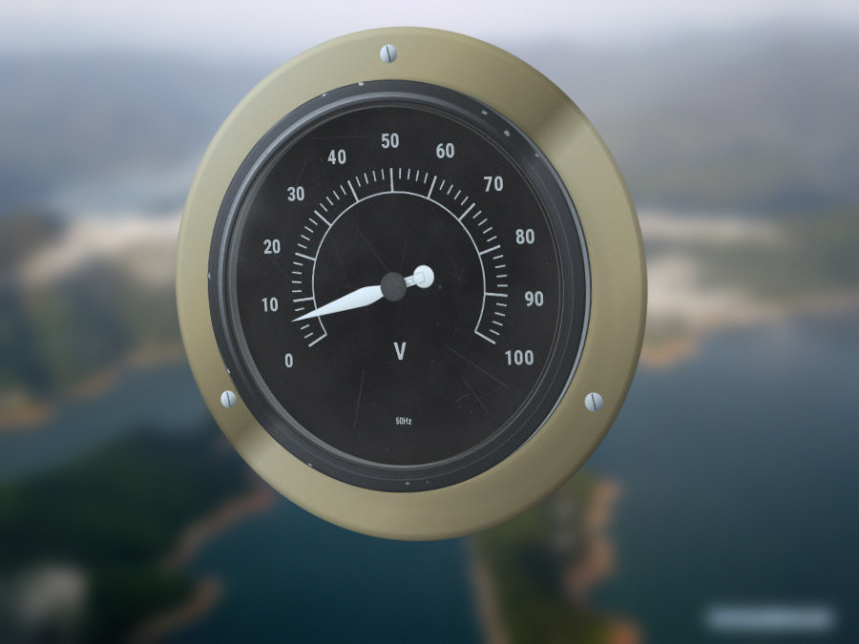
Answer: V 6
